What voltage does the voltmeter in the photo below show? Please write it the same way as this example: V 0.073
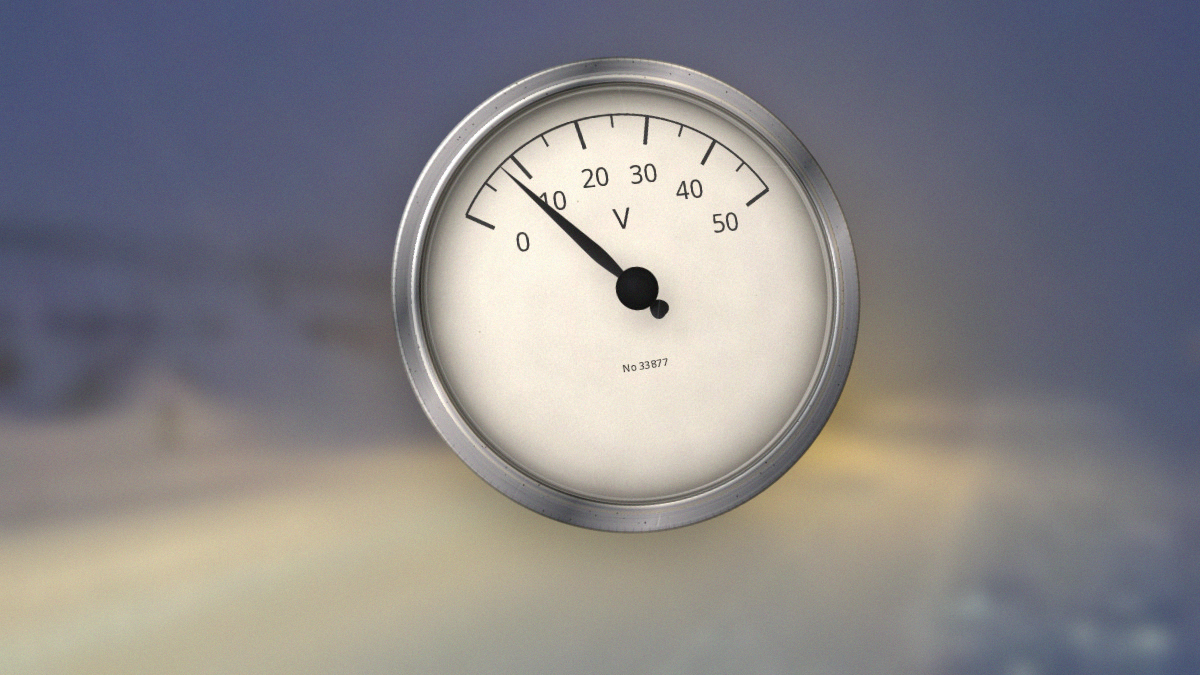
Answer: V 7.5
